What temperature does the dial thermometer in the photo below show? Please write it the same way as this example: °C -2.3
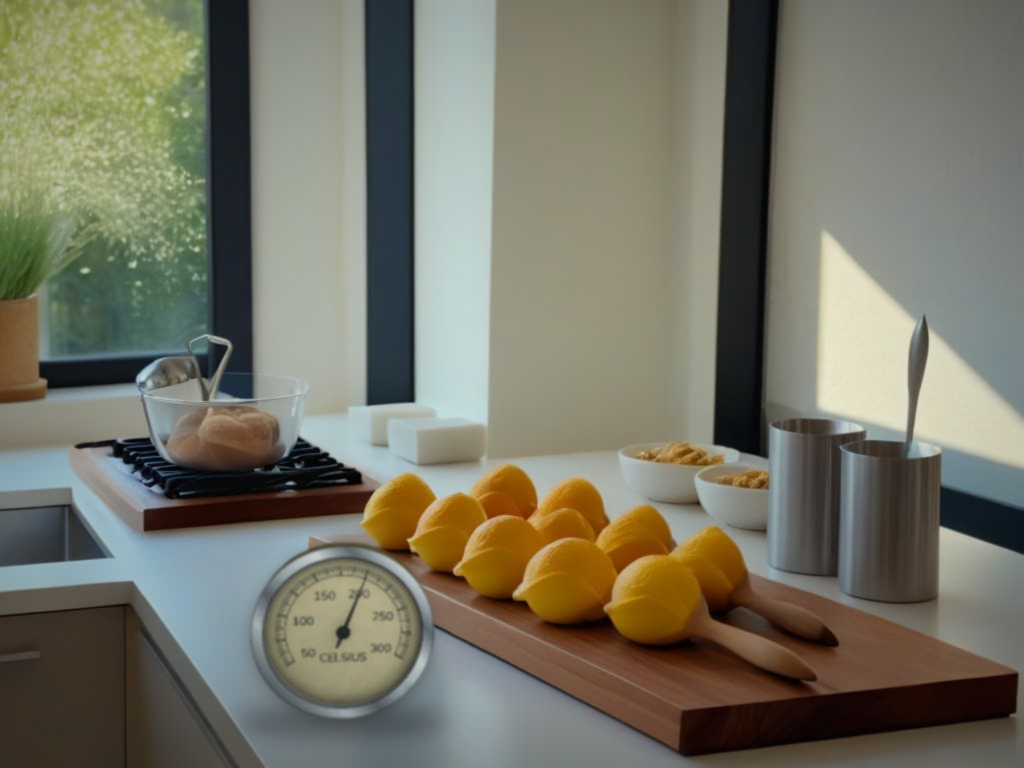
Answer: °C 200
